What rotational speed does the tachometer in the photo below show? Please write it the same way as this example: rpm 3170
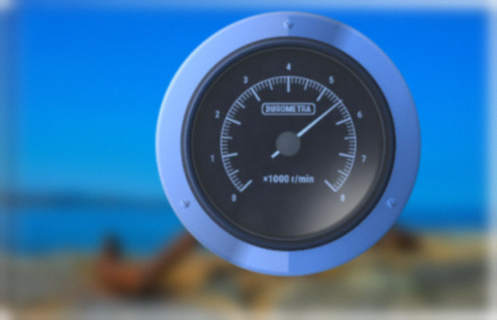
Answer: rpm 5500
